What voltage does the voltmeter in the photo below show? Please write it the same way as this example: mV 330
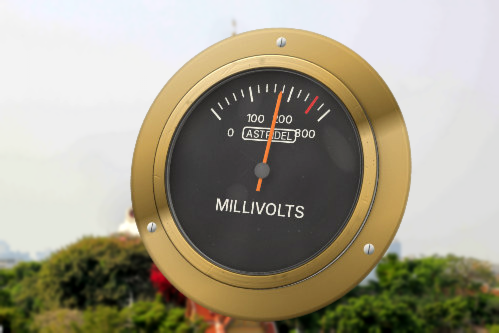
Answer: mV 180
